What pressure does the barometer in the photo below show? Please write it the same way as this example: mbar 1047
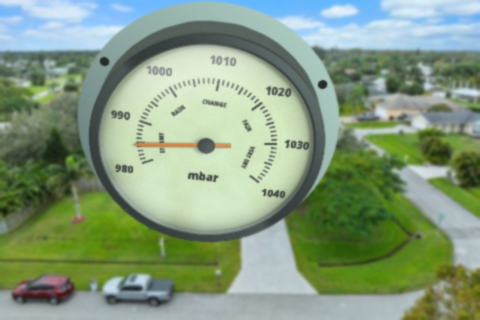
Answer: mbar 985
